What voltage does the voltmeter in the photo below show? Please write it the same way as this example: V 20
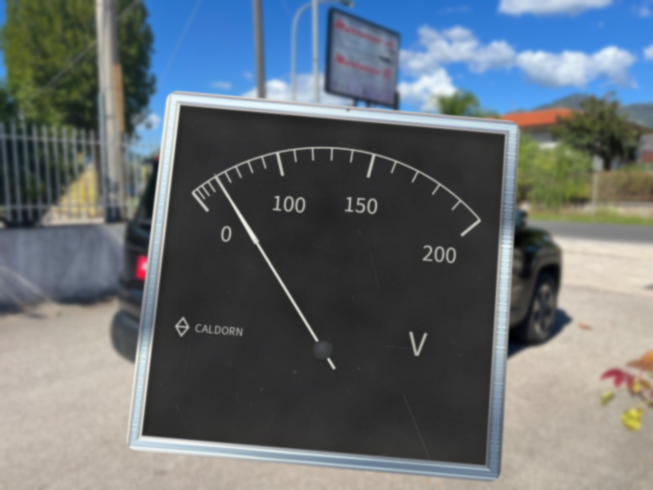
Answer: V 50
